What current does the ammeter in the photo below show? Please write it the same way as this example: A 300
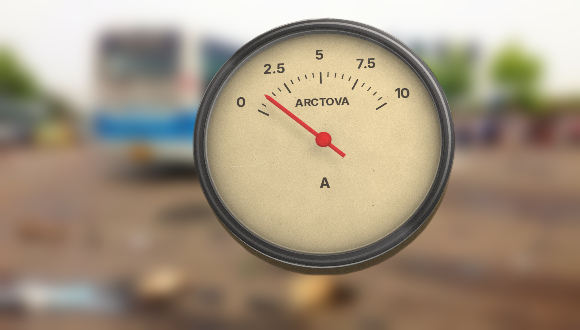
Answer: A 1
